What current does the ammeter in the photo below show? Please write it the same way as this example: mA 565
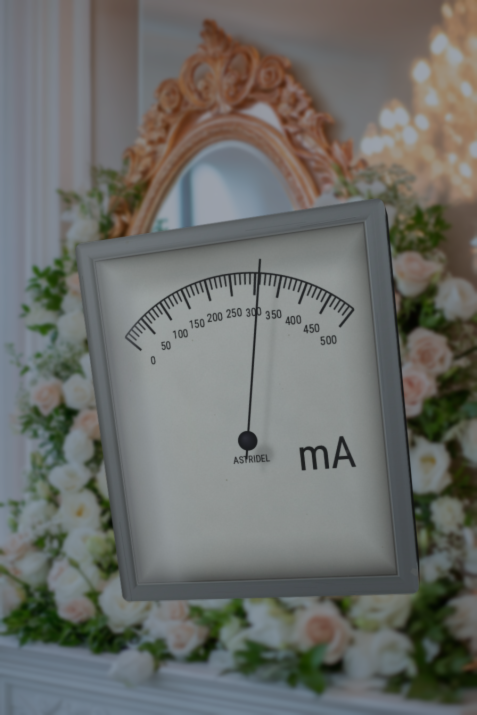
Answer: mA 310
